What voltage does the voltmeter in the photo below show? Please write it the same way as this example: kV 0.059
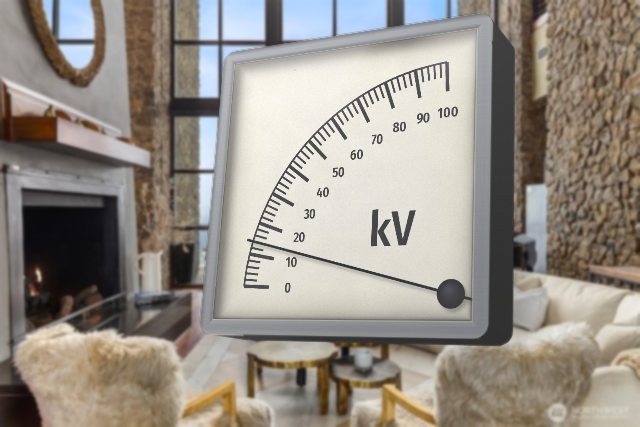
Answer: kV 14
